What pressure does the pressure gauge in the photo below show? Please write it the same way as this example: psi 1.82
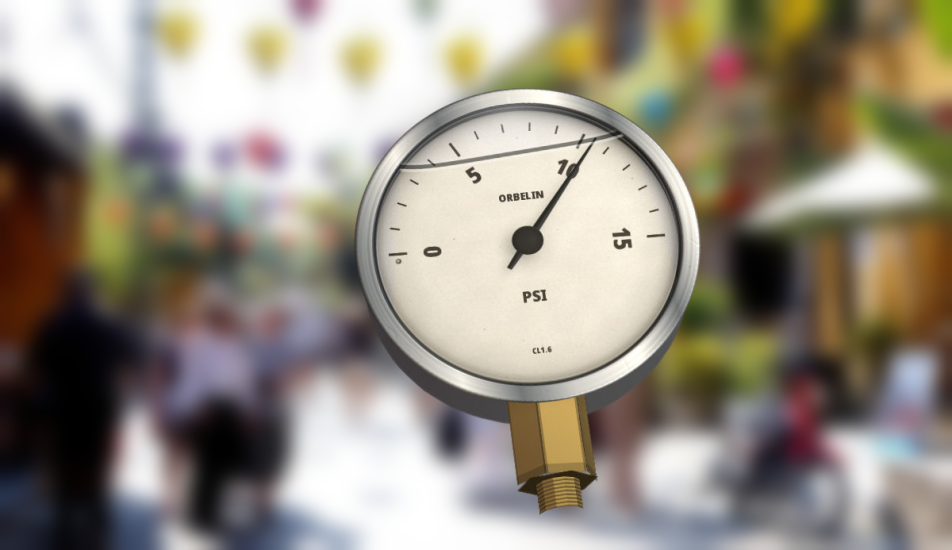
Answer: psi 10.5
